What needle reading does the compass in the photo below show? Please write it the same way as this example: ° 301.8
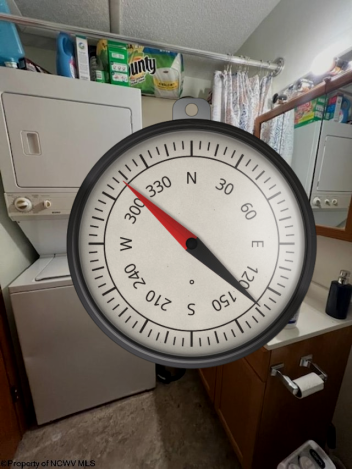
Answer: ° 312.5
